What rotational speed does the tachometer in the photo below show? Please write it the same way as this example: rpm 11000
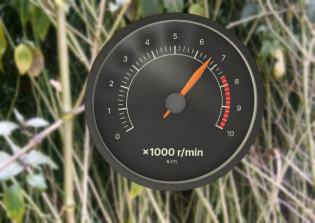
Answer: rpm 6600
